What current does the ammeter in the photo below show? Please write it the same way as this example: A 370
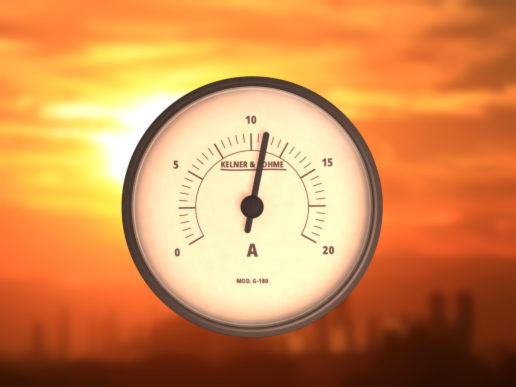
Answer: A 11
